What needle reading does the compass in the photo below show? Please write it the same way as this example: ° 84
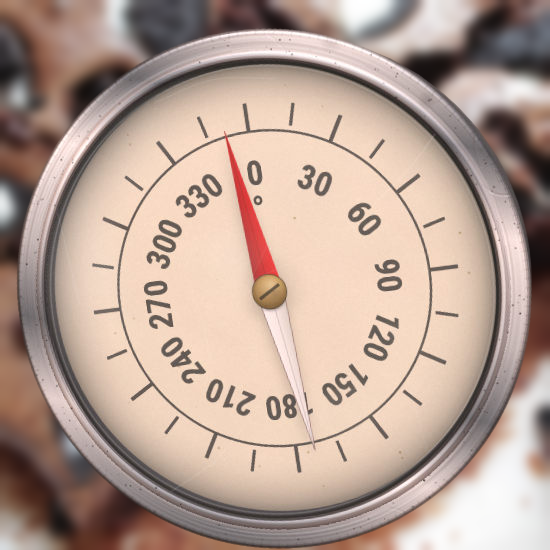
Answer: ° 352.5
